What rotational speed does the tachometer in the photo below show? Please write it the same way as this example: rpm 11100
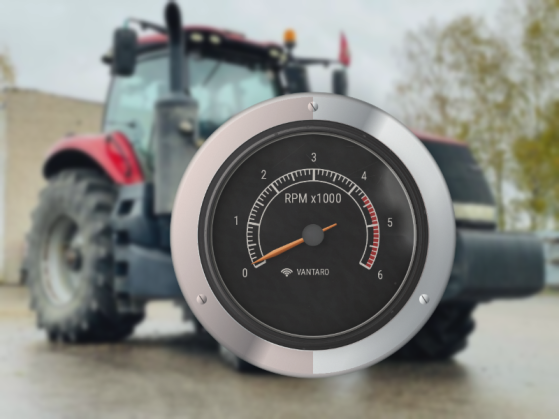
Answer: rpm 100
